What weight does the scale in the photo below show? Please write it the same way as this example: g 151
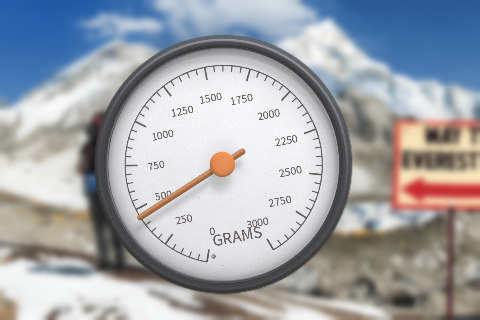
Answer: g 450
